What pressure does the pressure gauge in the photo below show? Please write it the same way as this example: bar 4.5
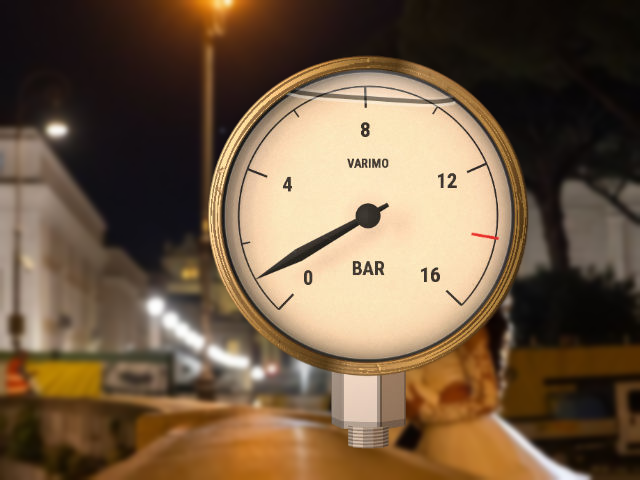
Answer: bar 1
